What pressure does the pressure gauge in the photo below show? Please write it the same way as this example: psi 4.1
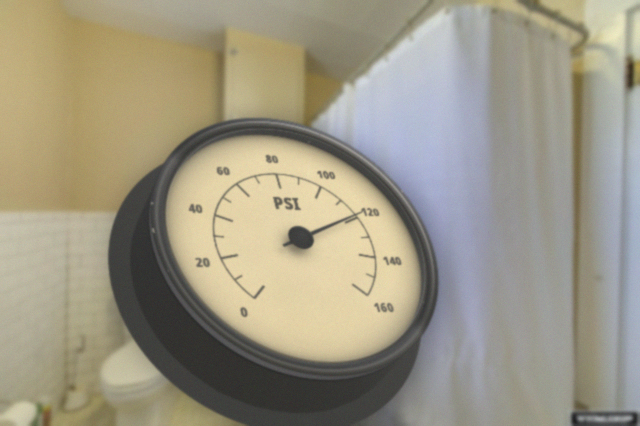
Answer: psi 120
